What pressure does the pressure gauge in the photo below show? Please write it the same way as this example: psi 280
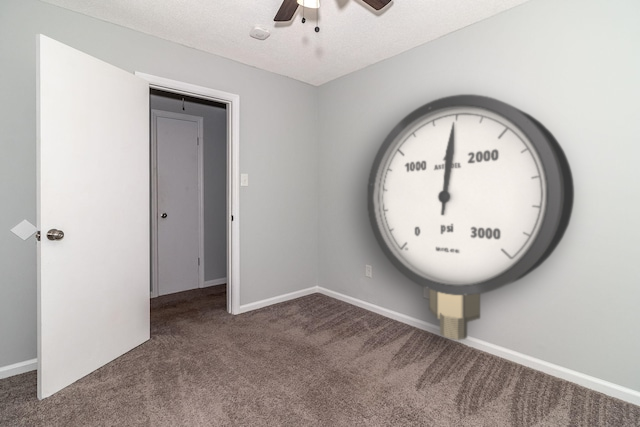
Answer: psi 1600
